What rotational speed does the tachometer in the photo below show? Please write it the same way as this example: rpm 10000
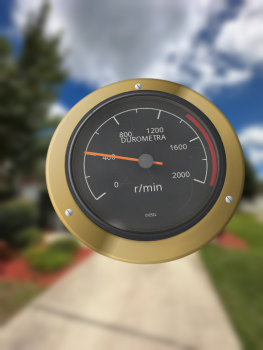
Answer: rpm 400
